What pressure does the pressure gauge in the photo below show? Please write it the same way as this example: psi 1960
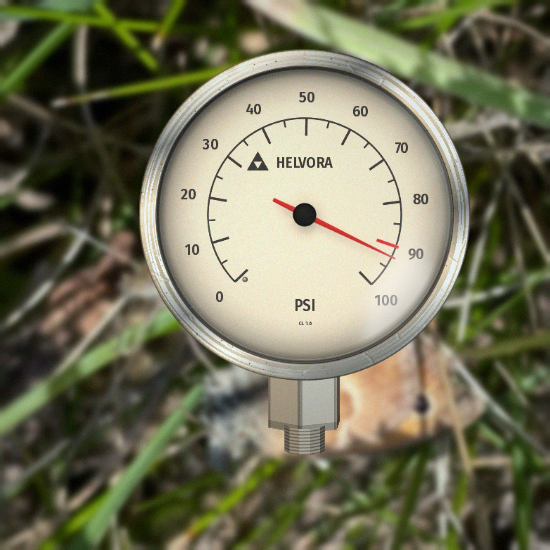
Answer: psi 92.5
